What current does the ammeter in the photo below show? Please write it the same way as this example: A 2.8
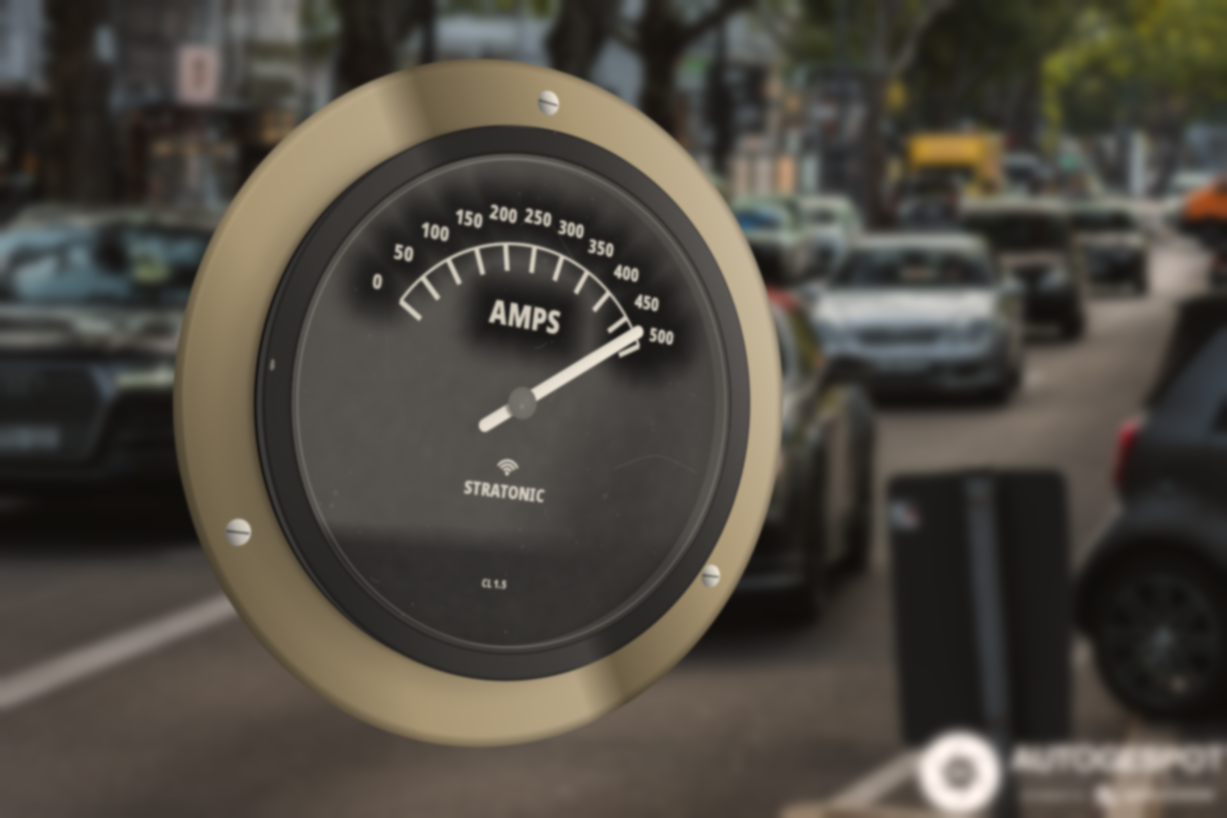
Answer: A 475
